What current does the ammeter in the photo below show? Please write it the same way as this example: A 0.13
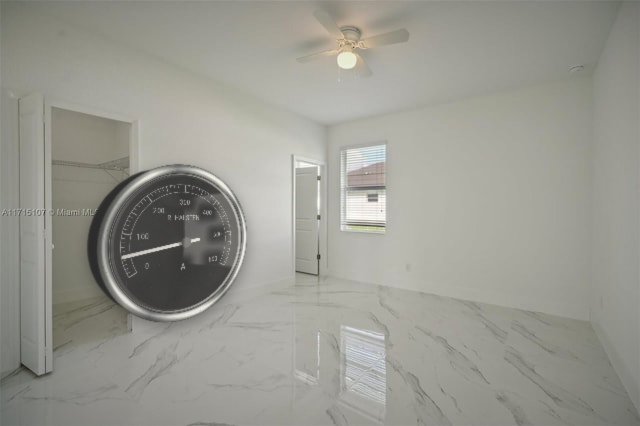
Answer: A 50
